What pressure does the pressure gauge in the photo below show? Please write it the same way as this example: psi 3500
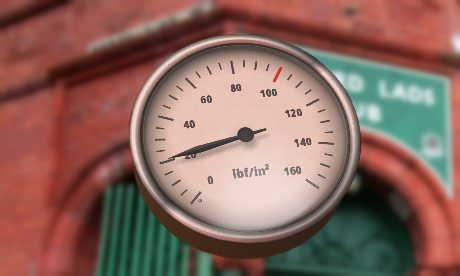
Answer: psi 20
